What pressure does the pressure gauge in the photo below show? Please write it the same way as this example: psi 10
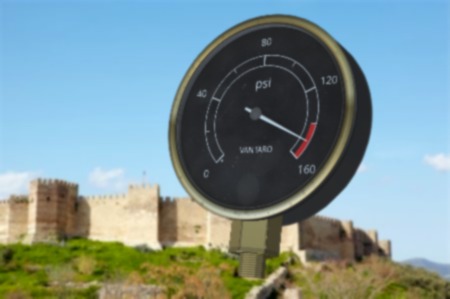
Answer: psi 150
